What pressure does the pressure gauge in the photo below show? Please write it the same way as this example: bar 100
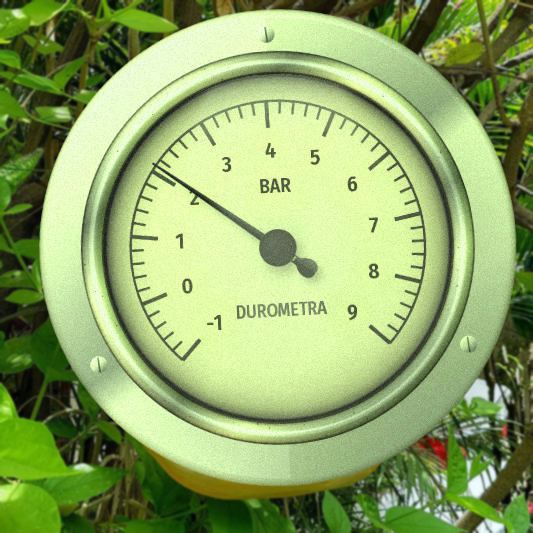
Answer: bar 2.1
